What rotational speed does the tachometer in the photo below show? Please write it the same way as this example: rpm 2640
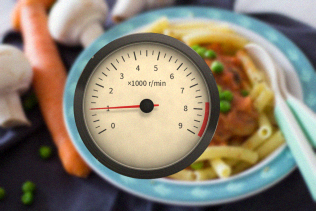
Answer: rpm 1000
